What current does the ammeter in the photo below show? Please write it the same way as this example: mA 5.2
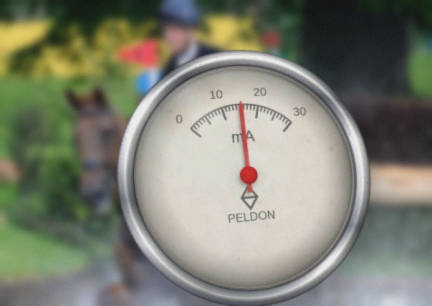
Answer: mA 15
